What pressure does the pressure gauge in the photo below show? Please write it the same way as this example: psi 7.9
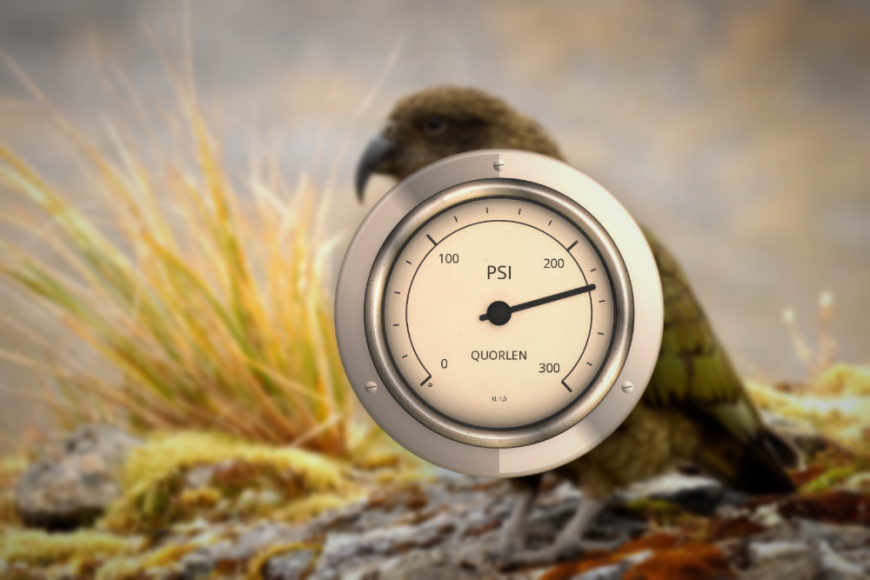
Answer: psi 230
